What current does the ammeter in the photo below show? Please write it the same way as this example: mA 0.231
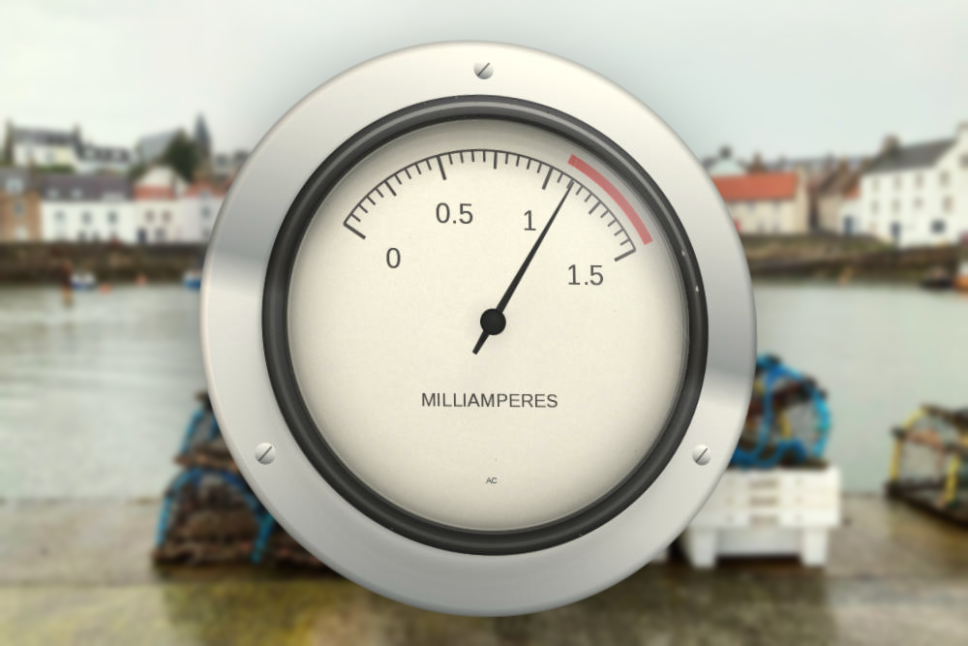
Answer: mA 1.1
